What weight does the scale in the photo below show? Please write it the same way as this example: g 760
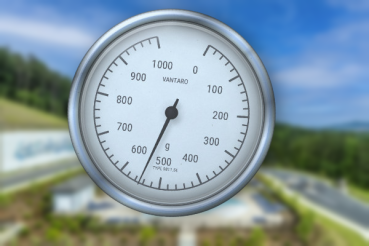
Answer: g 550
